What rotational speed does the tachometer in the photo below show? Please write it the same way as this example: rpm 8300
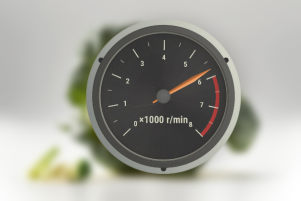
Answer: rpm 5750
